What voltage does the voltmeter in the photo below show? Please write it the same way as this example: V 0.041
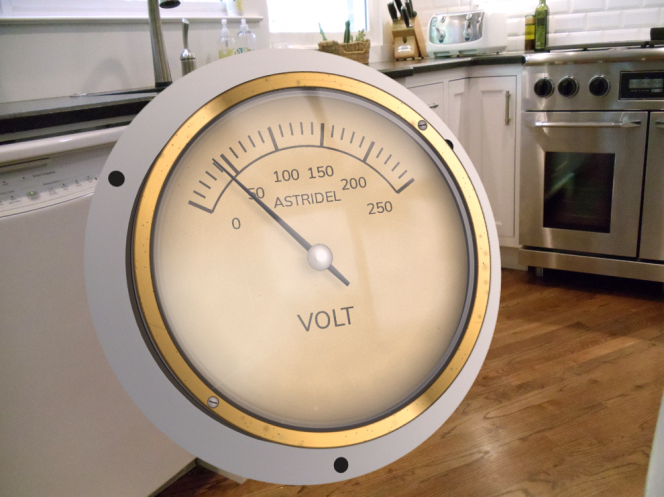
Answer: V 40
